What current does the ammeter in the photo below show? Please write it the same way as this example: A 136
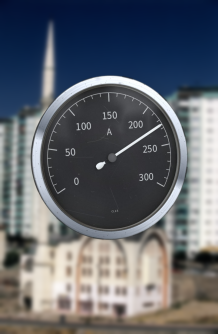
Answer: A 225
